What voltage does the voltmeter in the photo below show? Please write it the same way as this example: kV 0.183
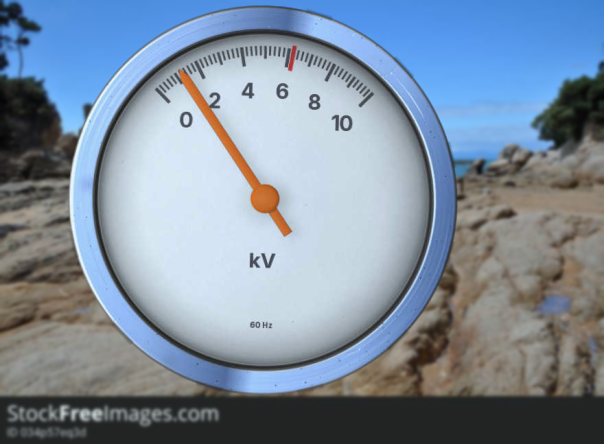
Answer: kV 1.2
